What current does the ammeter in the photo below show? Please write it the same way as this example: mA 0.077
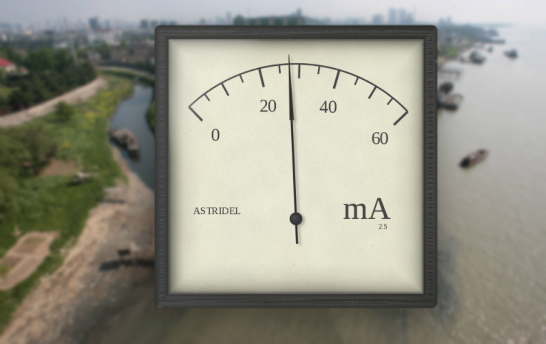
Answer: mA 27.5
